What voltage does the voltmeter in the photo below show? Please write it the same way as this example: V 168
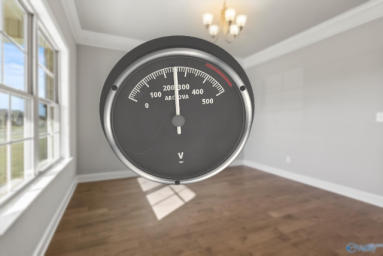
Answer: V 250
